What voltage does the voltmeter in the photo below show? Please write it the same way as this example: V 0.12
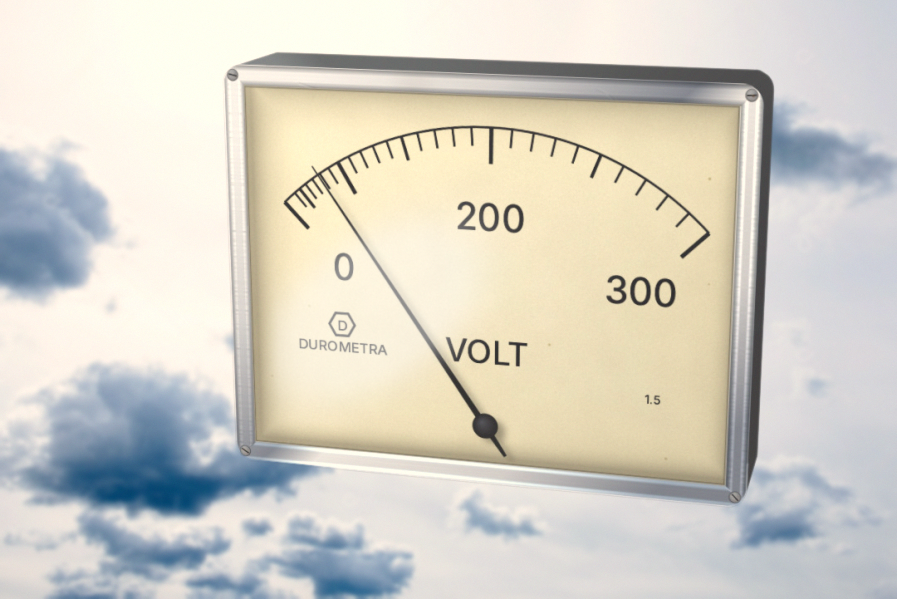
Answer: V 80
